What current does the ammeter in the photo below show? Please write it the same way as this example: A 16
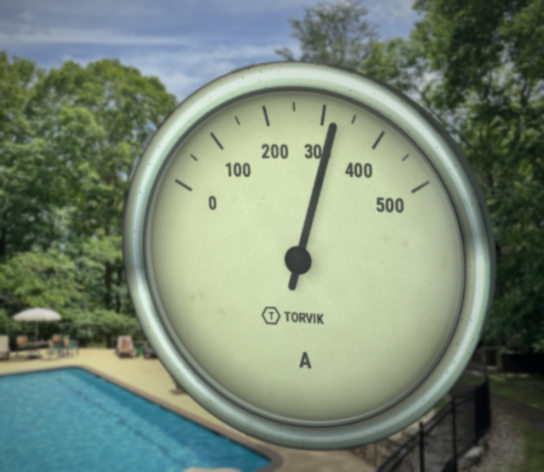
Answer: A 325
